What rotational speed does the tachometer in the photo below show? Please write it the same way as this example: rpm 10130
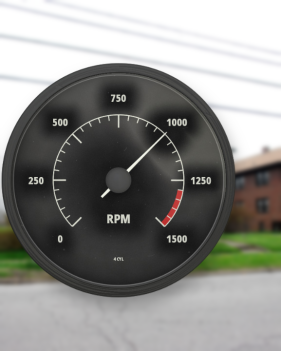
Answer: rpm 1000
